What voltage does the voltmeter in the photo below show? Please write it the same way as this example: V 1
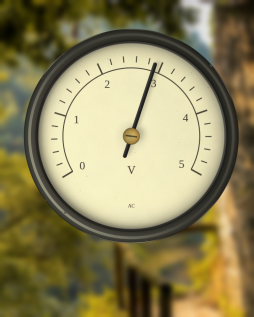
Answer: V 2.9
